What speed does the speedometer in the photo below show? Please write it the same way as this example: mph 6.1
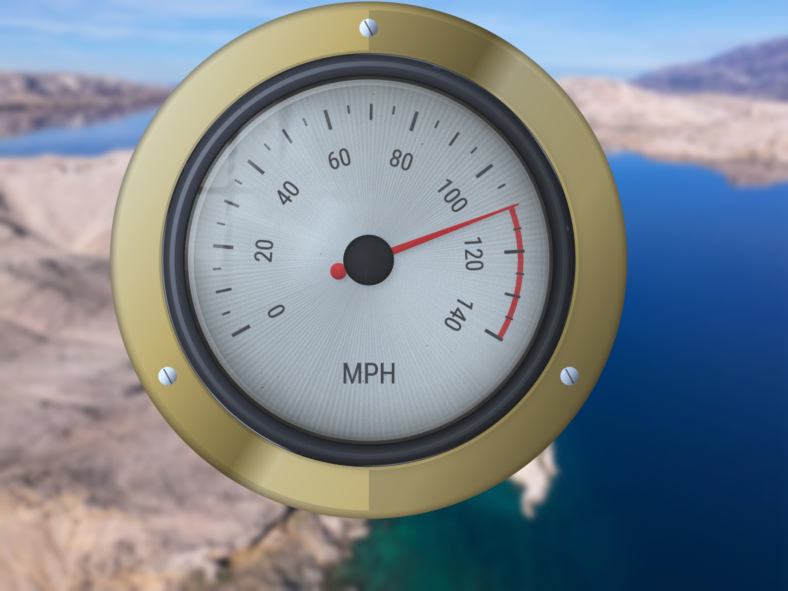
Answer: mph 110
